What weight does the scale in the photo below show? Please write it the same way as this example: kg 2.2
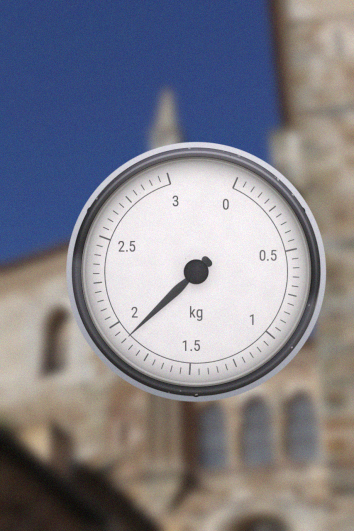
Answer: kg 1.9
